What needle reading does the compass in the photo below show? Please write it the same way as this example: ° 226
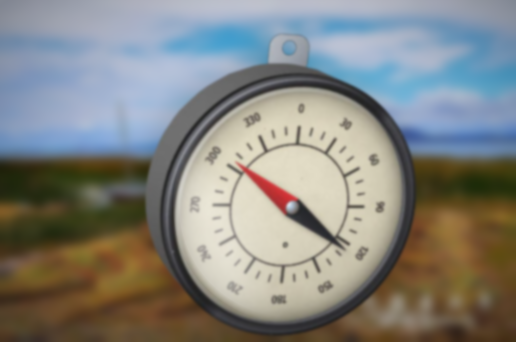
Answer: ° 305
